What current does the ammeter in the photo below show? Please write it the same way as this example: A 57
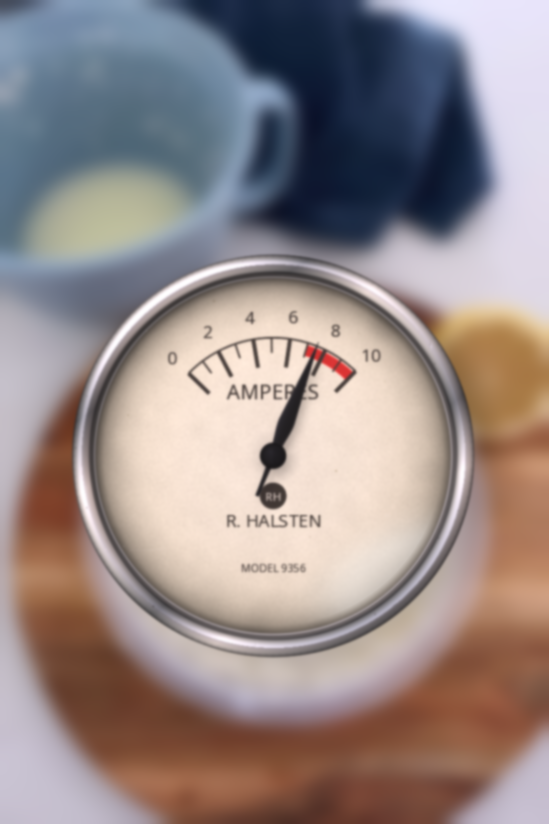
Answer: A 7.5
